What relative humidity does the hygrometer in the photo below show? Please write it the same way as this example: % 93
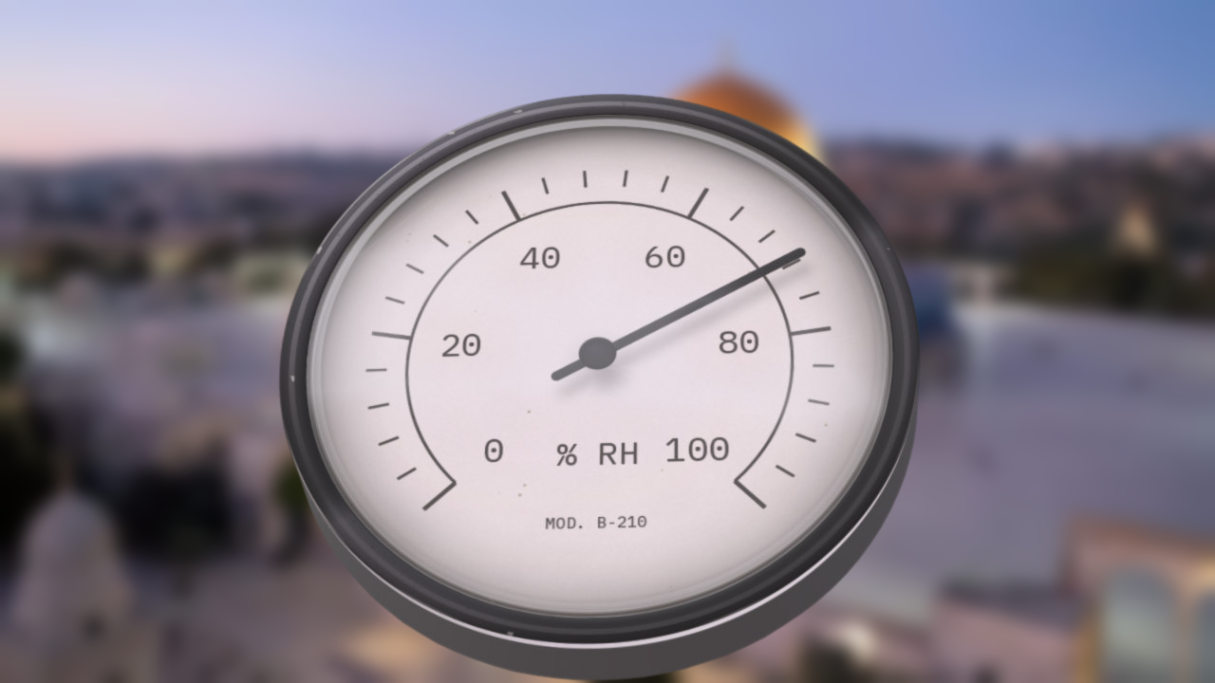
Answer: % 72
